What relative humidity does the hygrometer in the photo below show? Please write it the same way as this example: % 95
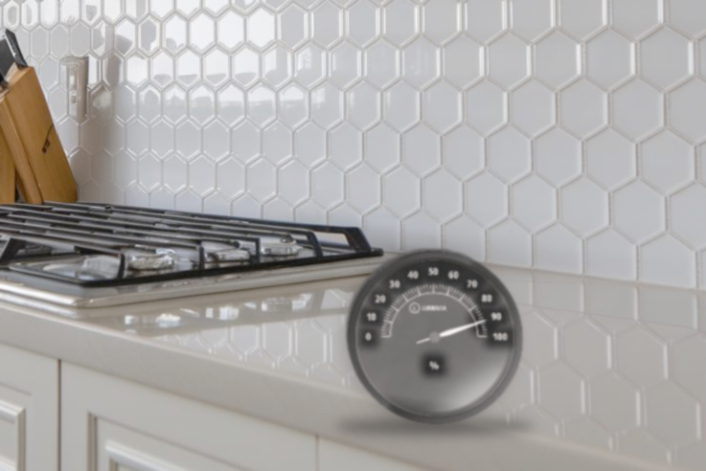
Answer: % 90
